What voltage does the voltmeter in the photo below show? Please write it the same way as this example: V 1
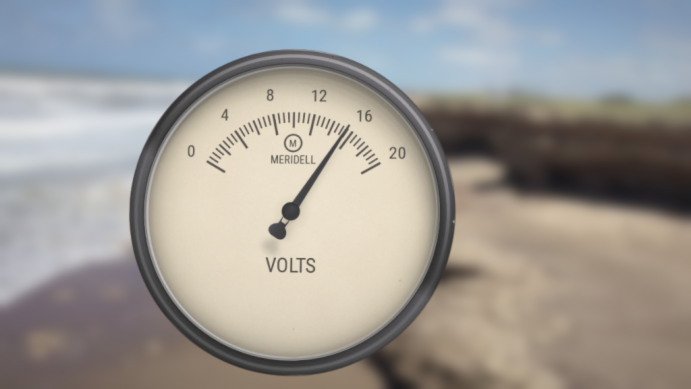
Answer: V 15.5
